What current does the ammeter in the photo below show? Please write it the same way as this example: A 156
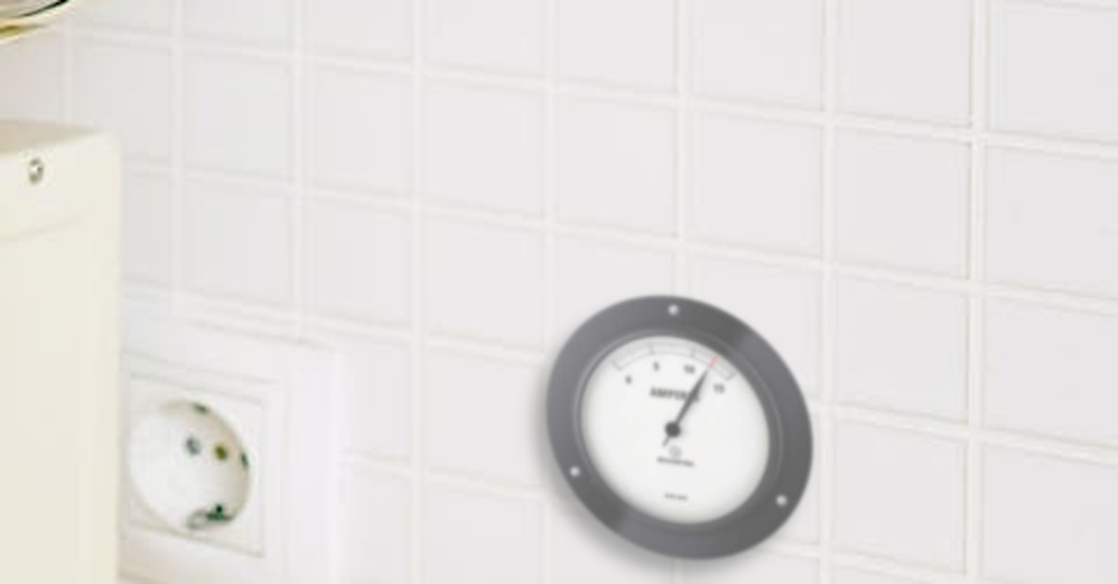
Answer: A 12.5
